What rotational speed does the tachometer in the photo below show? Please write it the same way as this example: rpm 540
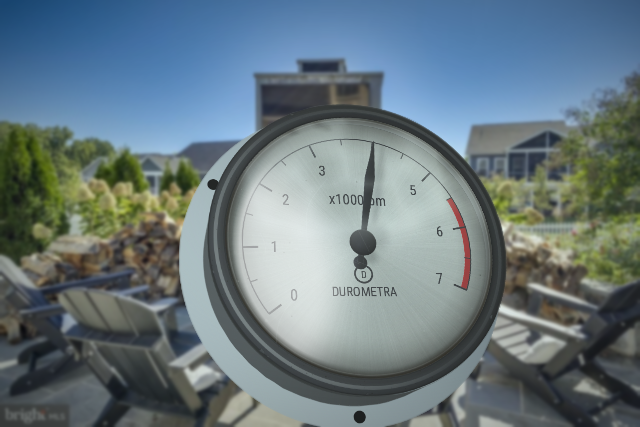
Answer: rpm 4000
